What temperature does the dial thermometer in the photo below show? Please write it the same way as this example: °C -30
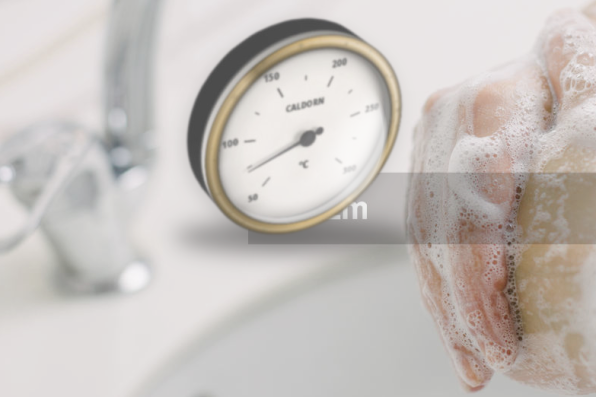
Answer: °C 75
